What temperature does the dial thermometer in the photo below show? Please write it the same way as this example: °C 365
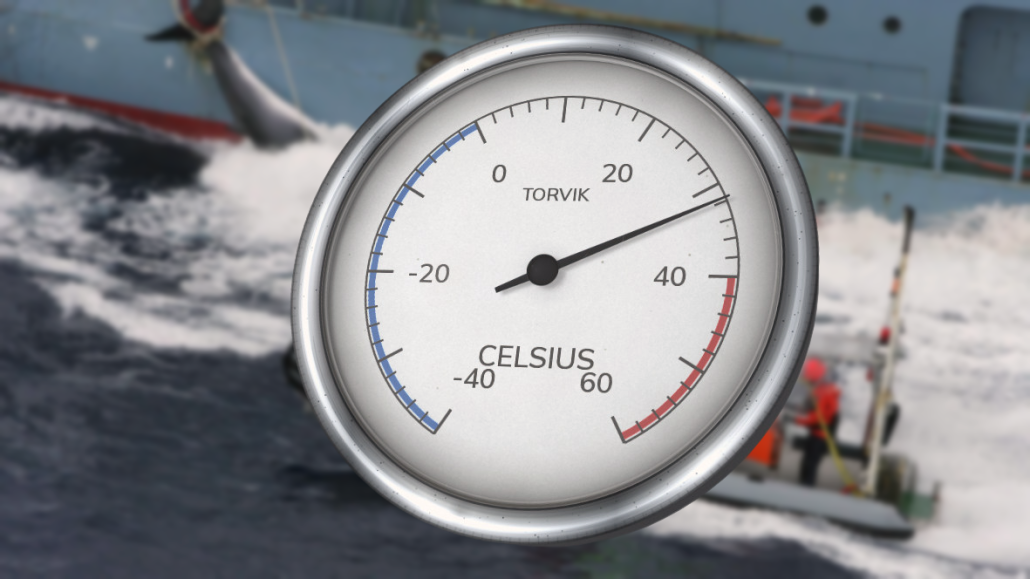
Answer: °C 32
